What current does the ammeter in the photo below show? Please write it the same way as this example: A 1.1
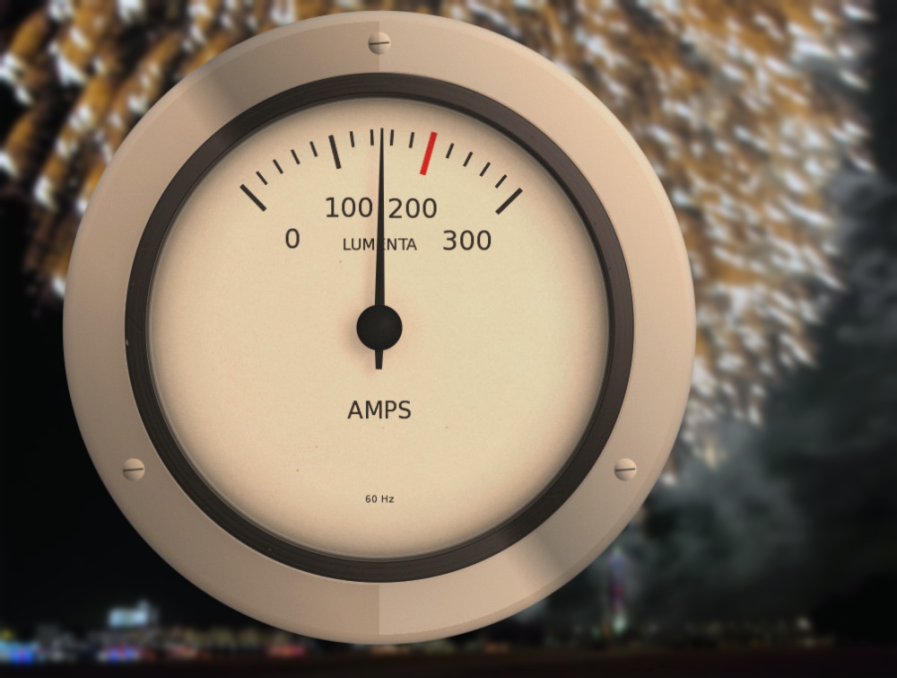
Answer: A 150
